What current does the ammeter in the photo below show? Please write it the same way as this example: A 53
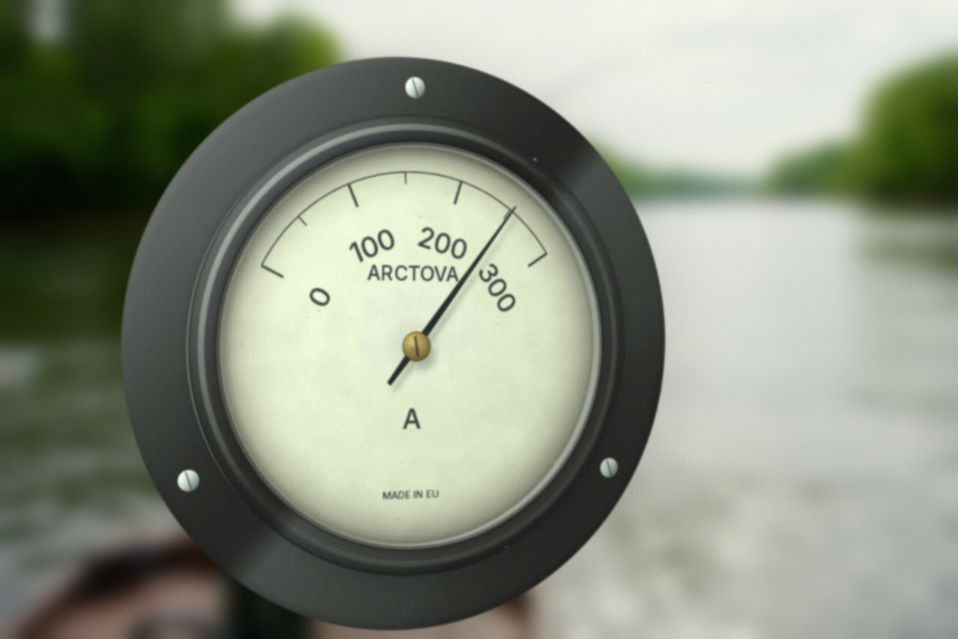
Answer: A 250
